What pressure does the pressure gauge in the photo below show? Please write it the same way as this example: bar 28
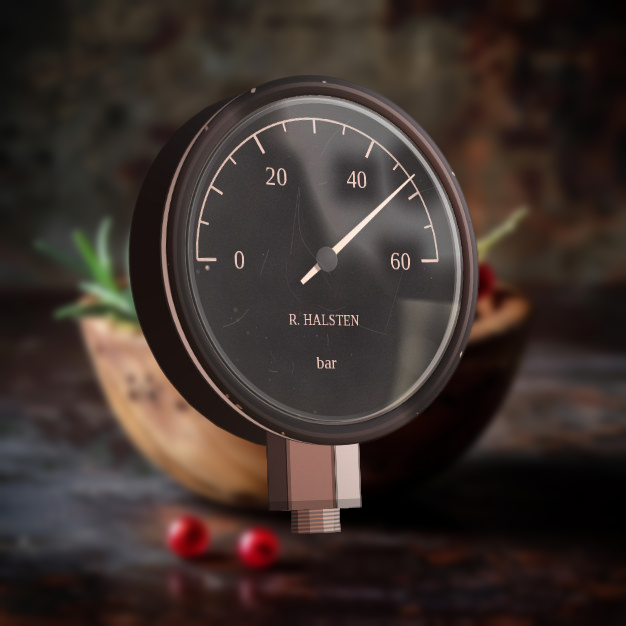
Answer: bar 47.5
